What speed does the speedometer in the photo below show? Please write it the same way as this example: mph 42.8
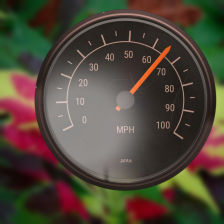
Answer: mph 65
